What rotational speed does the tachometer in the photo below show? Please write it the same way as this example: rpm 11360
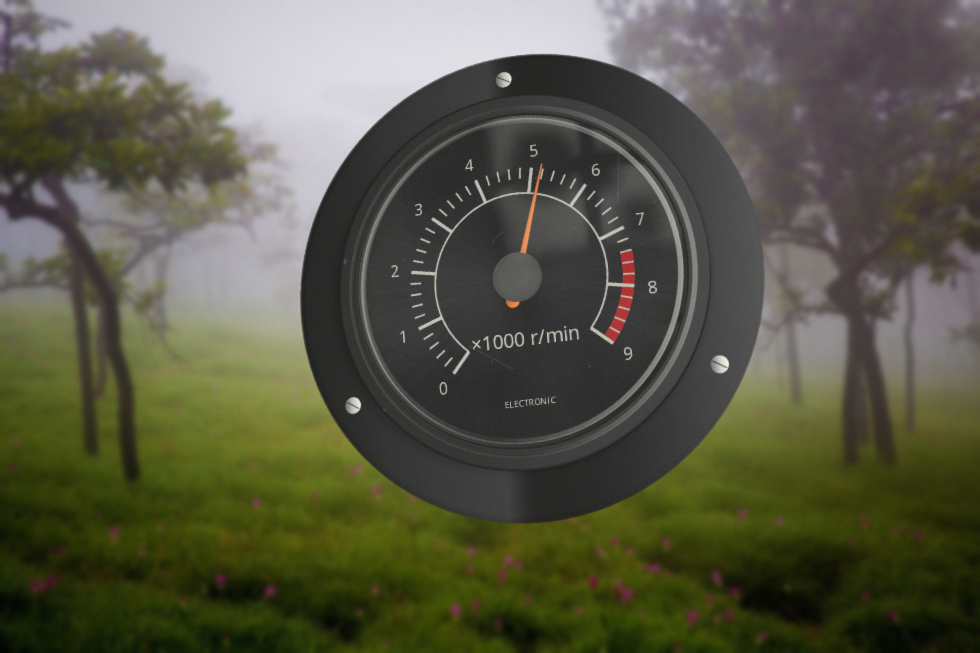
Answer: rpm 5200
